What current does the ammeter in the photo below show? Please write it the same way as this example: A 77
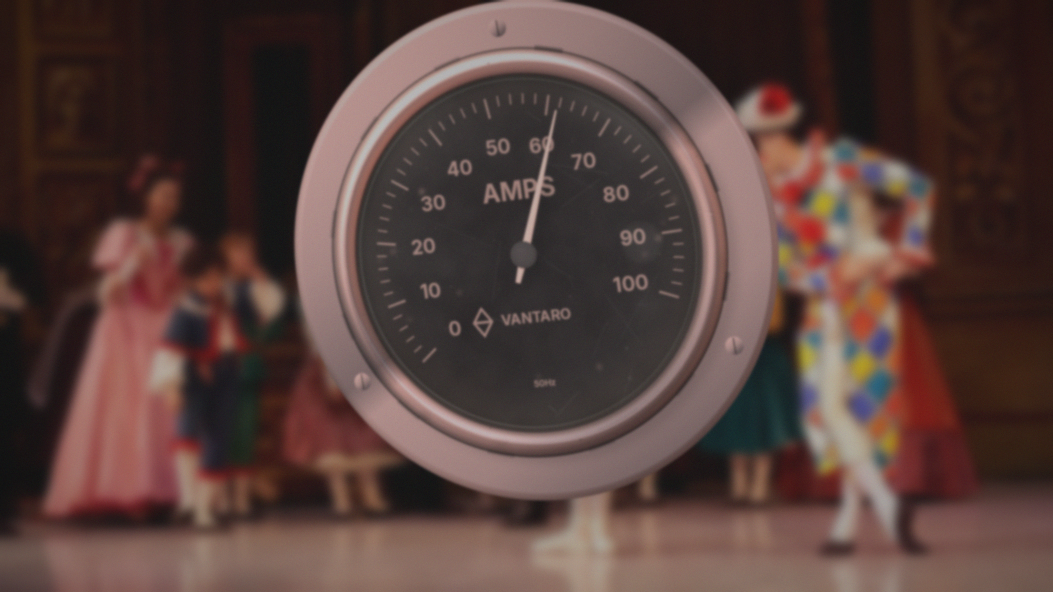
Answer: A 62
